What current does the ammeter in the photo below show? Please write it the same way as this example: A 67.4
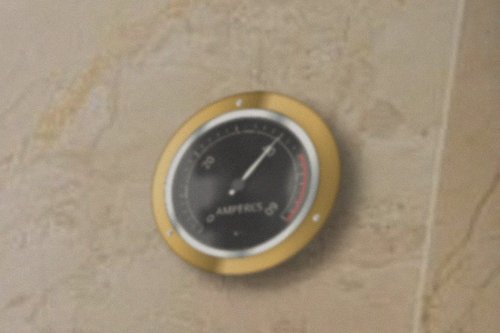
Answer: A 40
